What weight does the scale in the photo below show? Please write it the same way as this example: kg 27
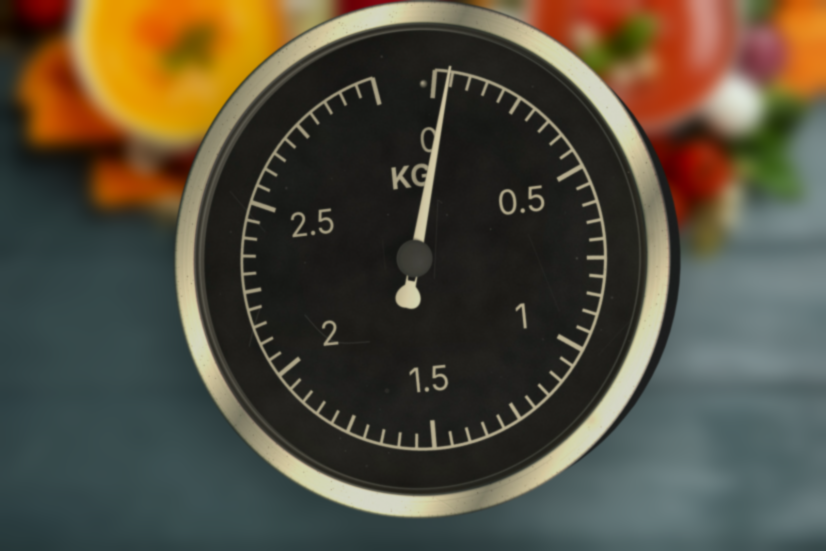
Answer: kg 0.05
